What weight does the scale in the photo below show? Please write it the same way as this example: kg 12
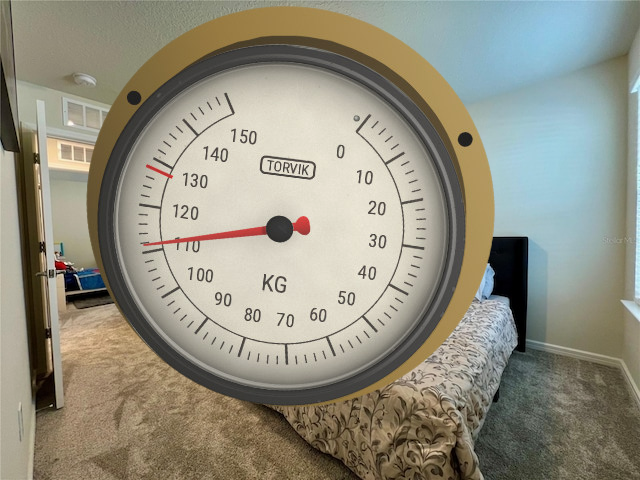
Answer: kg 112
